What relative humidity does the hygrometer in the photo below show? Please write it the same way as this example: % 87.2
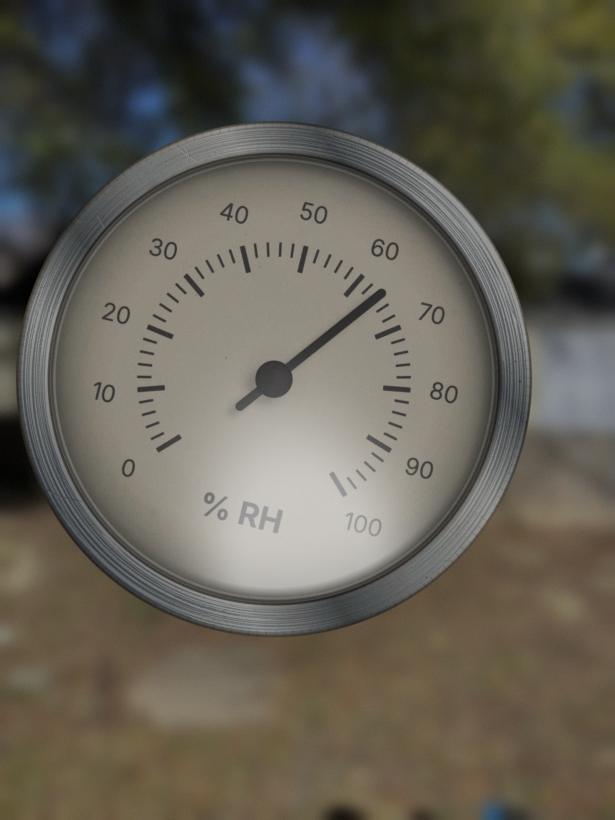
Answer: % 64
